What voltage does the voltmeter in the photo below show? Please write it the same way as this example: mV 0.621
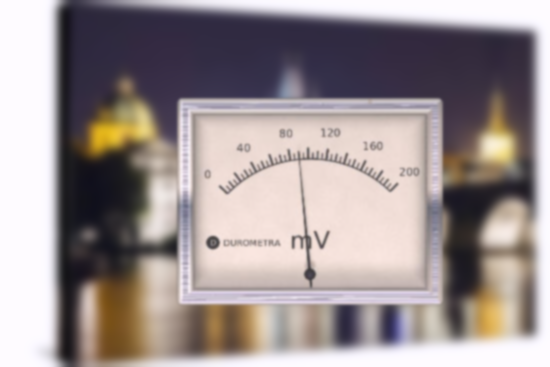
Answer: mV 90
